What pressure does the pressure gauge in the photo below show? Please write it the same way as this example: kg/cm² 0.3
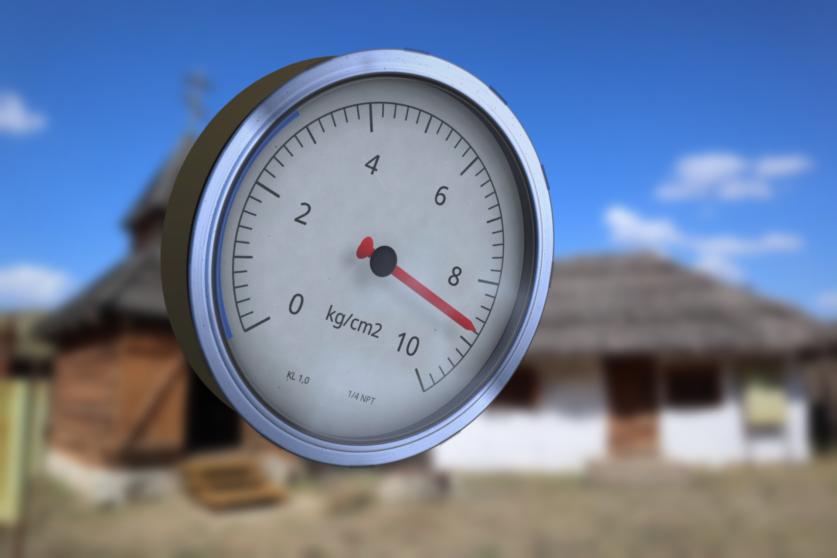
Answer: kg/cm² 8.8
